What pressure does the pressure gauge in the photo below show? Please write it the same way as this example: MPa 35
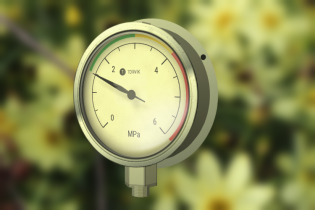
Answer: MPa 1.5
